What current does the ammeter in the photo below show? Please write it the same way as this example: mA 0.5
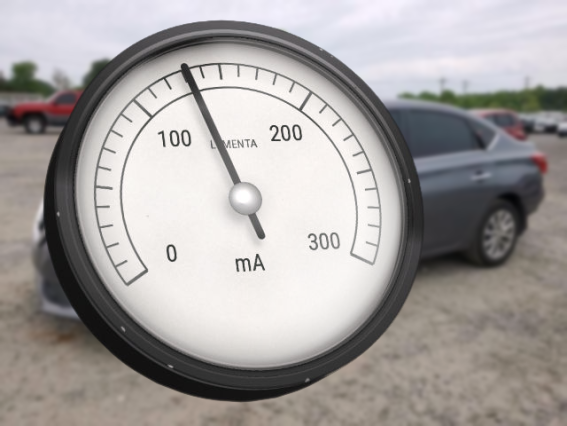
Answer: mA 130
